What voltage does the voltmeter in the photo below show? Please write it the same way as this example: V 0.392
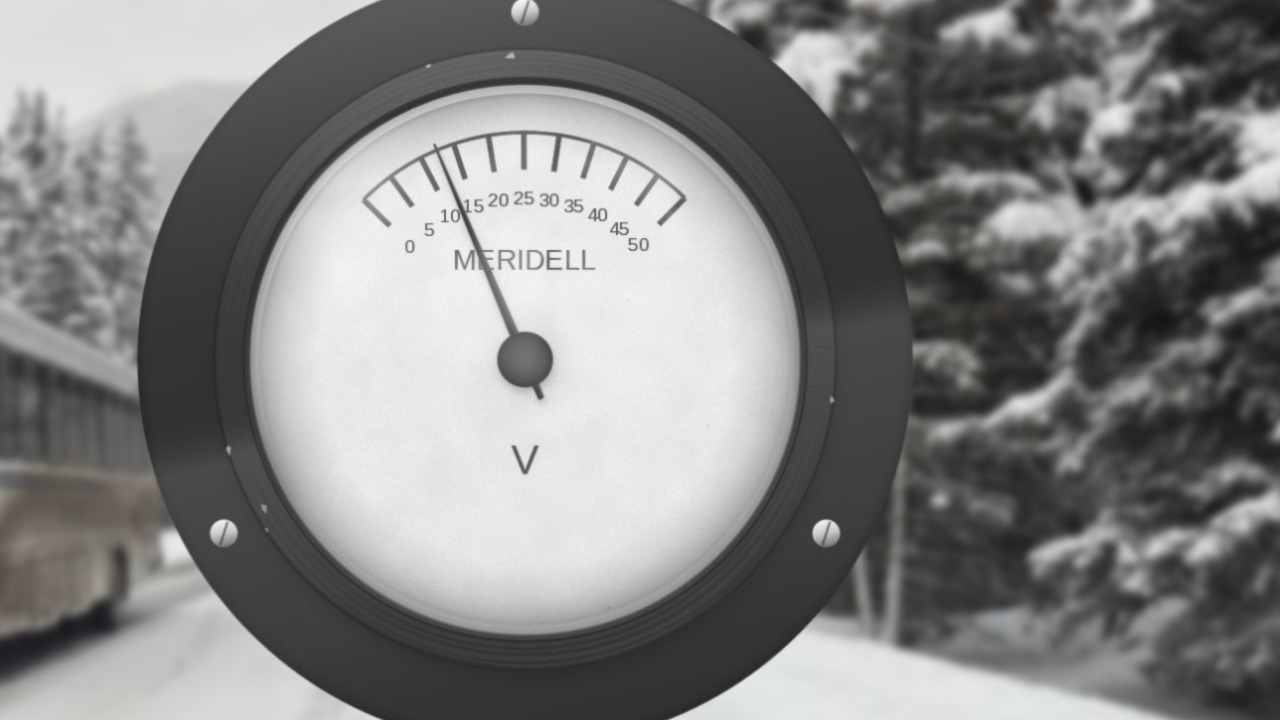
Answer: V 12.5
